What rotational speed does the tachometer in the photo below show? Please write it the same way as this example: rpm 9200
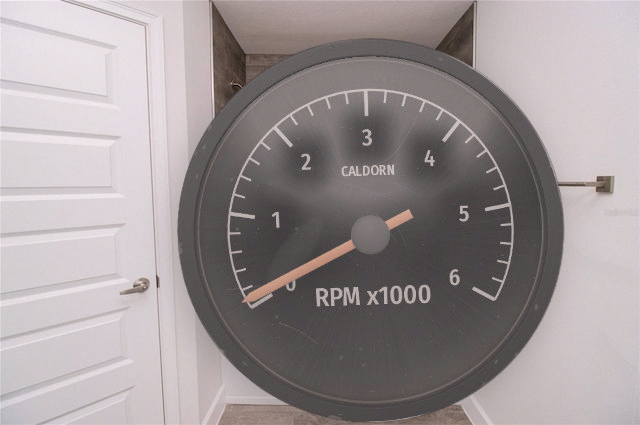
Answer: rpm 100
